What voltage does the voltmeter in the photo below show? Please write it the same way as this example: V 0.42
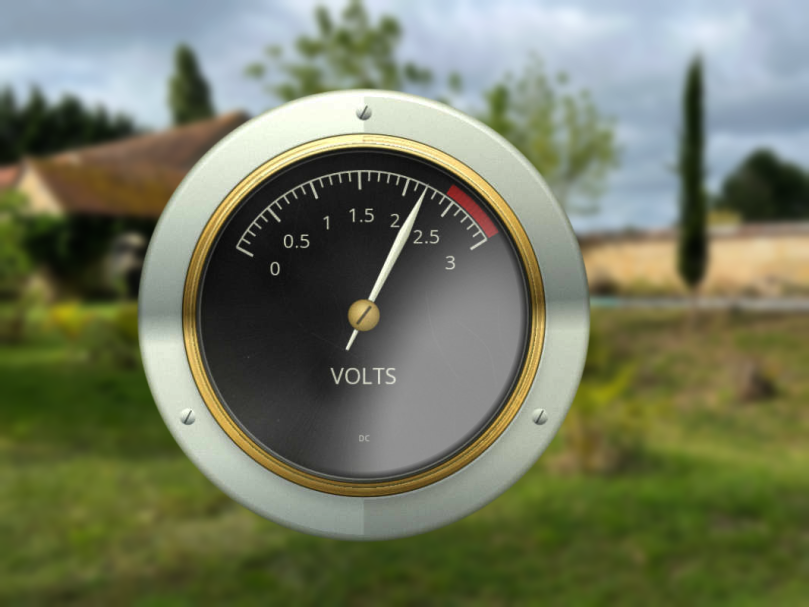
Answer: V 2.2
